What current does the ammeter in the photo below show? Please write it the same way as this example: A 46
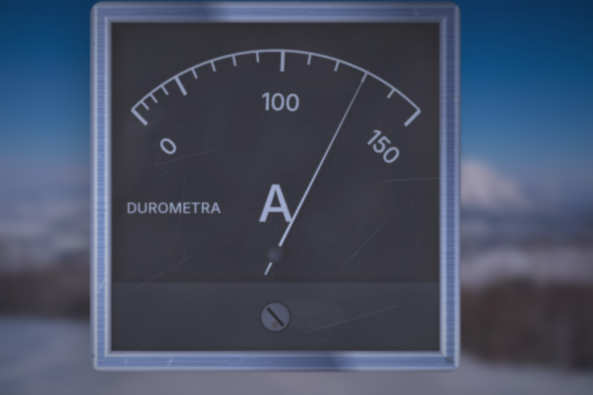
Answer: A 130
